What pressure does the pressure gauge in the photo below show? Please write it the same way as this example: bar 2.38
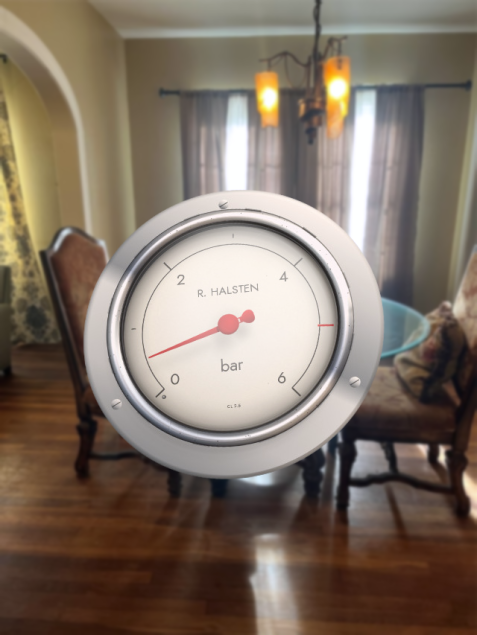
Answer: bar 0.5
